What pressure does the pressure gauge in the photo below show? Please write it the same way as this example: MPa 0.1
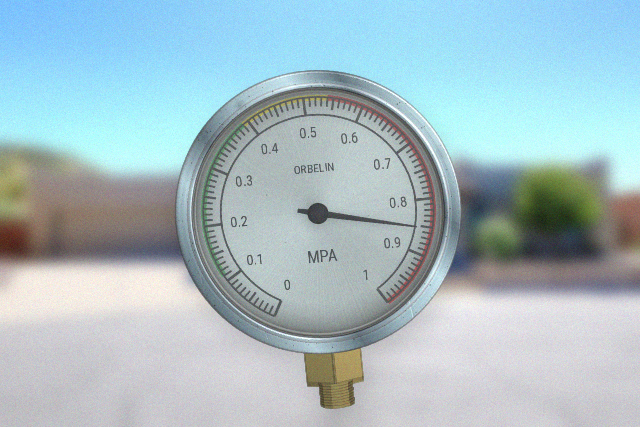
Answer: MPa 0.85
